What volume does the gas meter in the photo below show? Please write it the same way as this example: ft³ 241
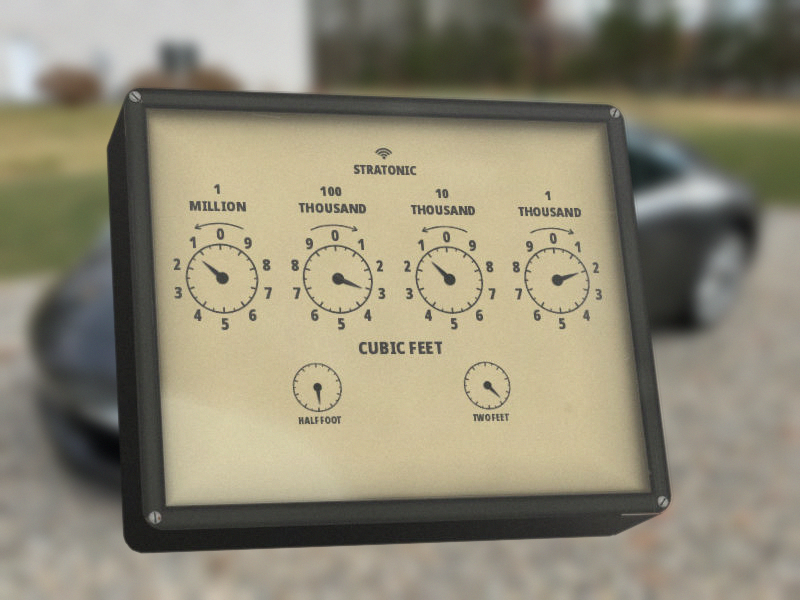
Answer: ft³ 131200
